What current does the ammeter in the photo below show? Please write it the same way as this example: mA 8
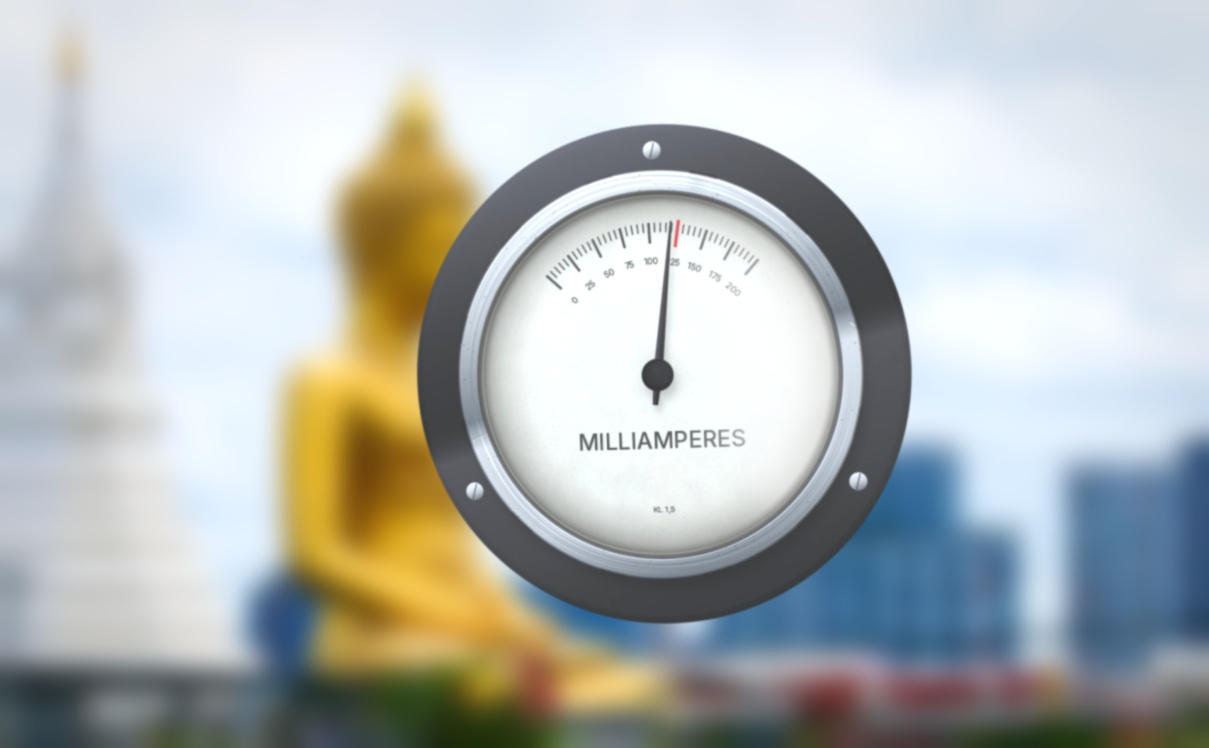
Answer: mA 120
